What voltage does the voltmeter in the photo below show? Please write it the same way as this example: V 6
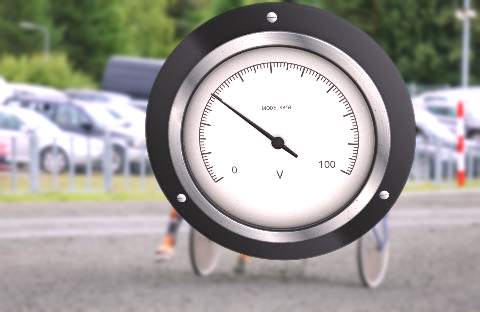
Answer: V 30
